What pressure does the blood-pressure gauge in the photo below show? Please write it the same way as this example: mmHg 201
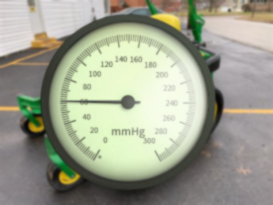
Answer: mmHg 60
